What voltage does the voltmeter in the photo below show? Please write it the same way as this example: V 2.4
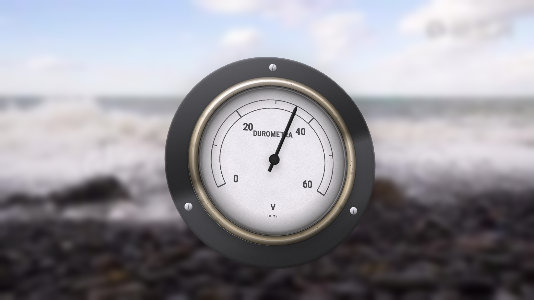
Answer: V 35
